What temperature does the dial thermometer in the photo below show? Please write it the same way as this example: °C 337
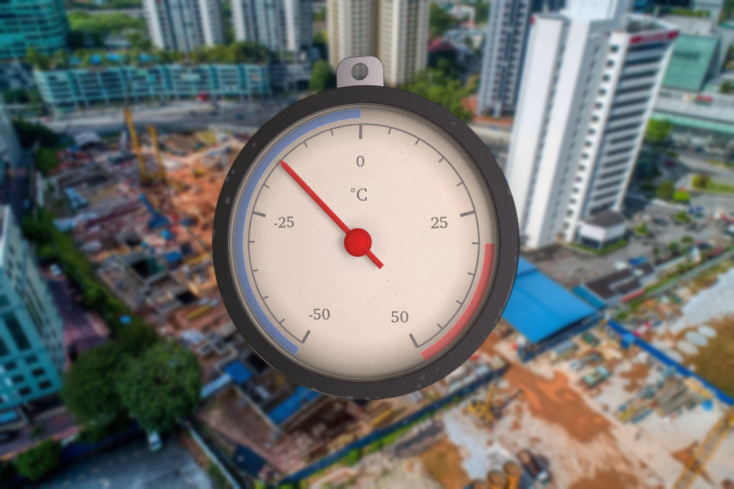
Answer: °C -15
